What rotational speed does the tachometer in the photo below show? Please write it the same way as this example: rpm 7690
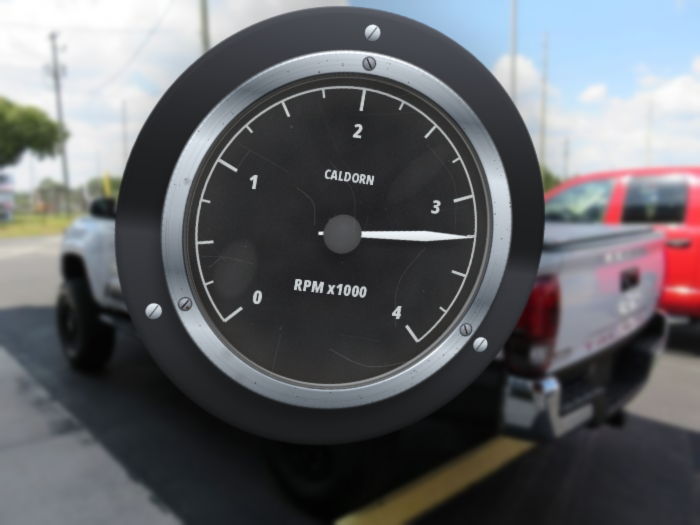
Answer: rpm 3250
